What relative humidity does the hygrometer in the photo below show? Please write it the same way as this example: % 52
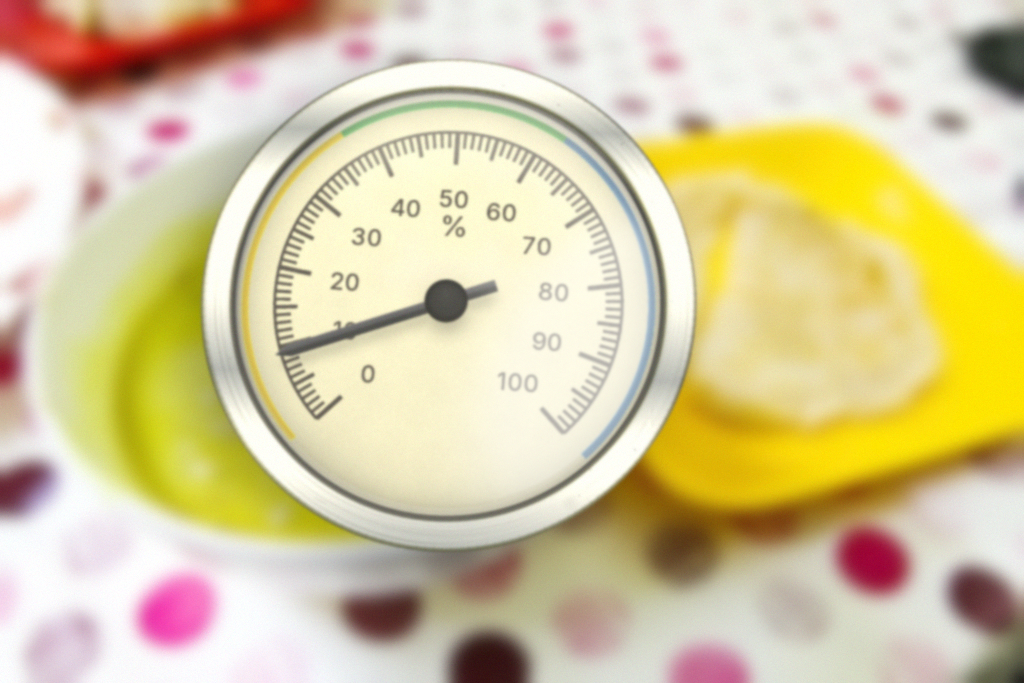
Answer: % 9
